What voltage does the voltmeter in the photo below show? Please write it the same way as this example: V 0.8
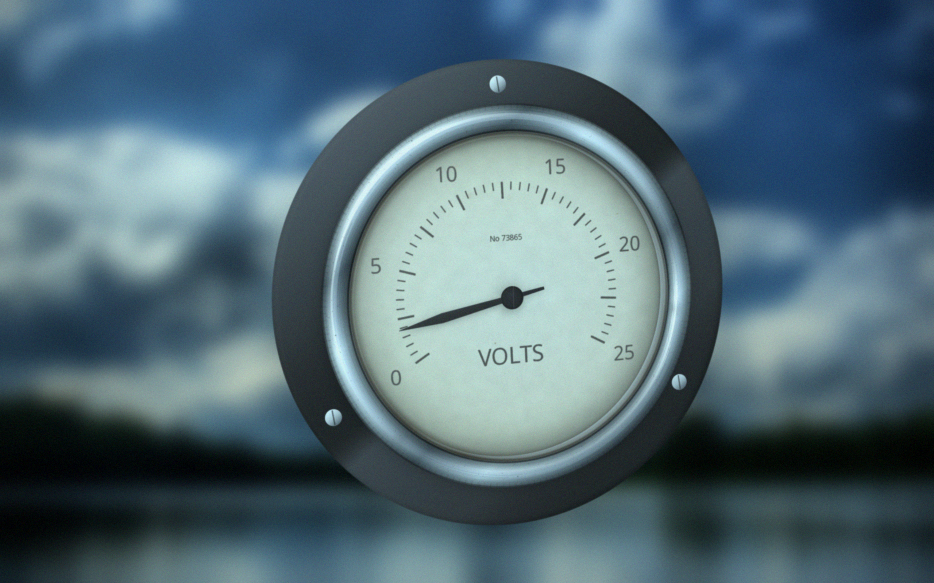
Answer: V 2
